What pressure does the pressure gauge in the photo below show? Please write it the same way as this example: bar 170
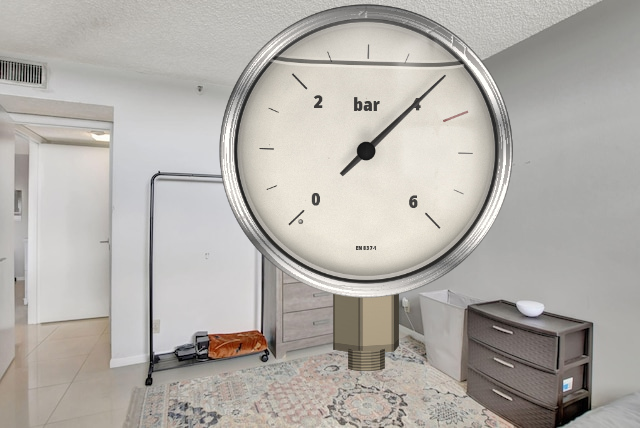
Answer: bar 4
